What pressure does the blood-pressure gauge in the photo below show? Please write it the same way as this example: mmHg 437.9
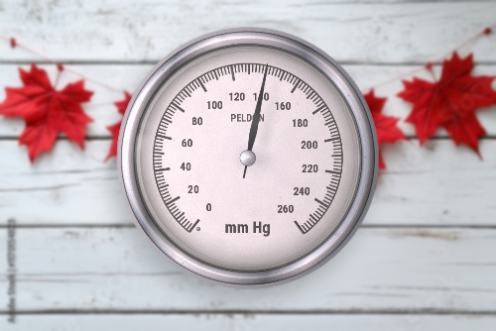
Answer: mmHg 140
